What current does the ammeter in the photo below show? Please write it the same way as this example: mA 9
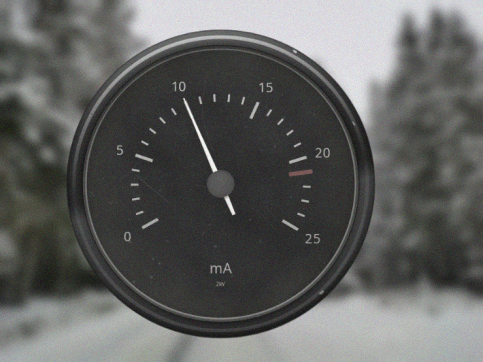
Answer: mA 10
